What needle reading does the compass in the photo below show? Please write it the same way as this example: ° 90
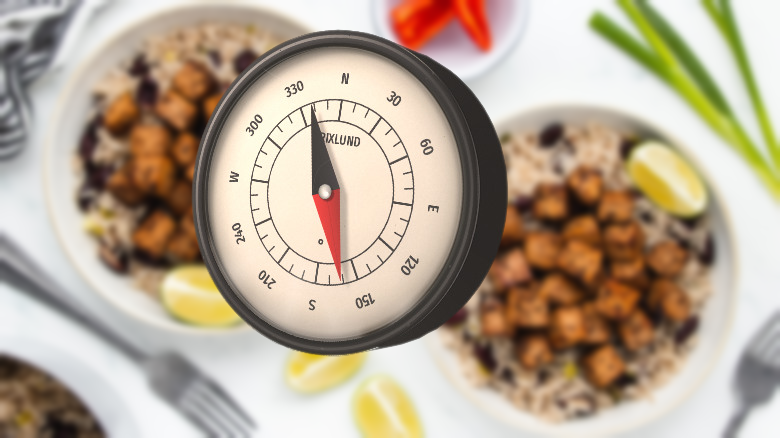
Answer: ° 160
